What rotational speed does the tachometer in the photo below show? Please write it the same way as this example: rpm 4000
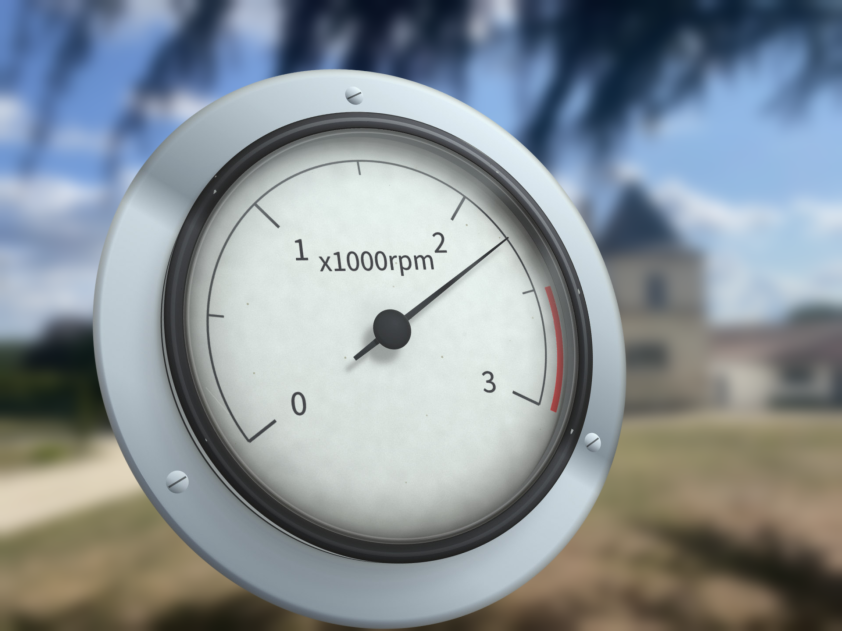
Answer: rpm 2250
